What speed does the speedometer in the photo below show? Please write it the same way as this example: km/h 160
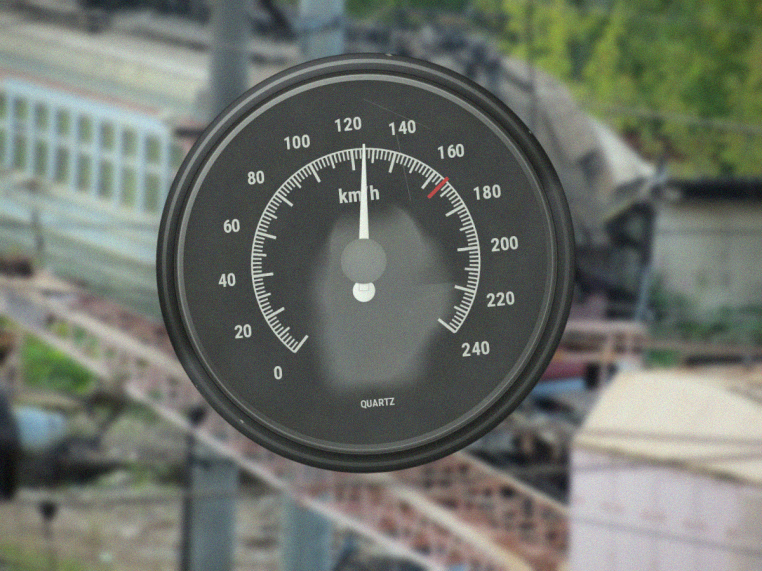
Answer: km/h 126
